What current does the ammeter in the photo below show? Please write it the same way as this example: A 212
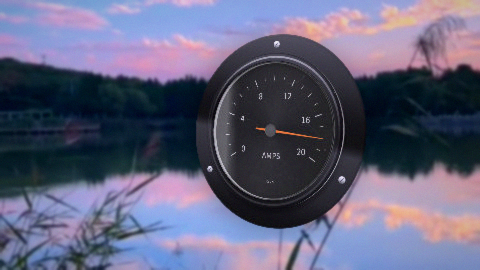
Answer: A 18
